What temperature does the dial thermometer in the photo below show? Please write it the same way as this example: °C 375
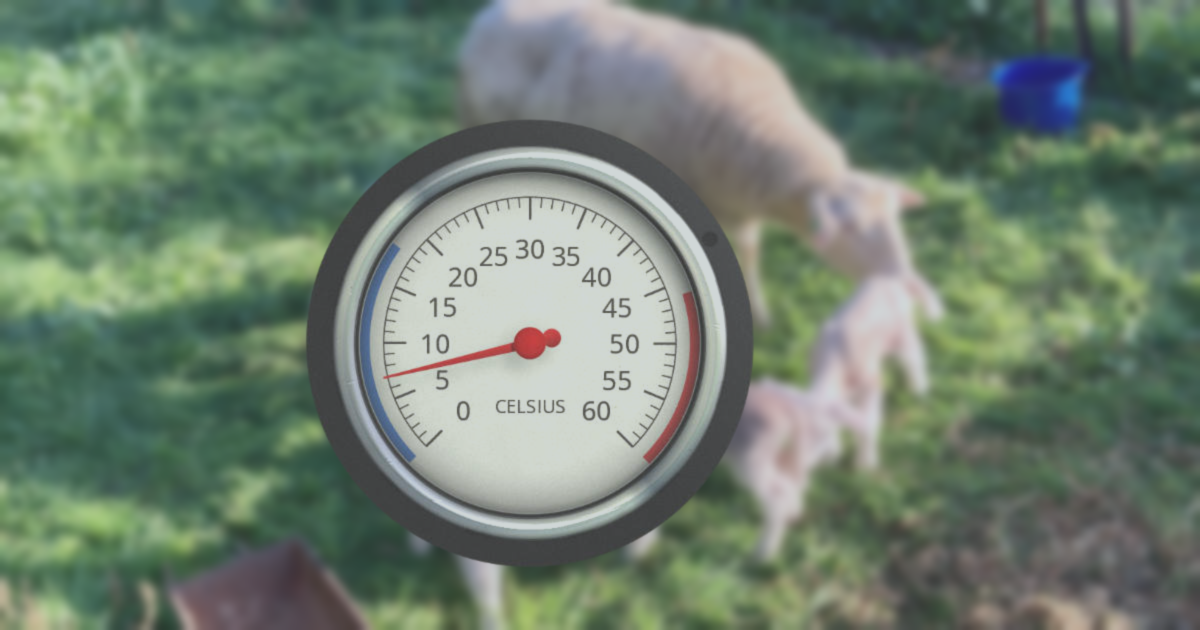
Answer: °C 7
